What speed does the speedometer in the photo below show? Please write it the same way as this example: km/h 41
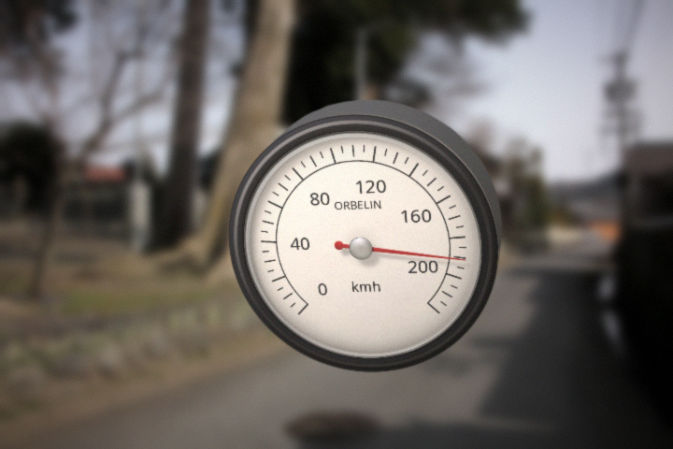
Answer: km/h 190
